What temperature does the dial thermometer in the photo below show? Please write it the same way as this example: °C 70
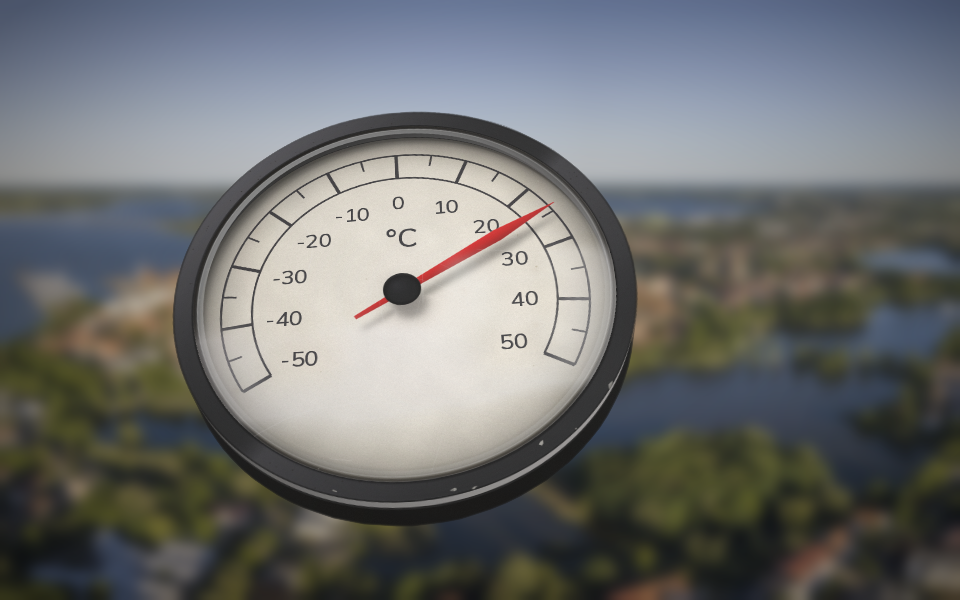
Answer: °C 25
